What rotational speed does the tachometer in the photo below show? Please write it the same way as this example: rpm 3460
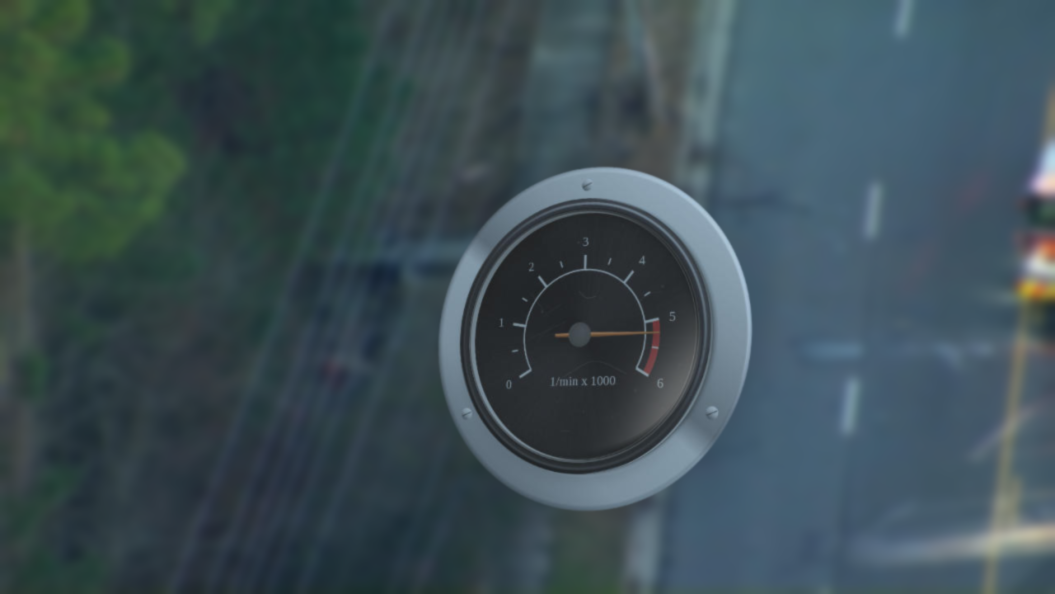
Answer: rpm 5250
